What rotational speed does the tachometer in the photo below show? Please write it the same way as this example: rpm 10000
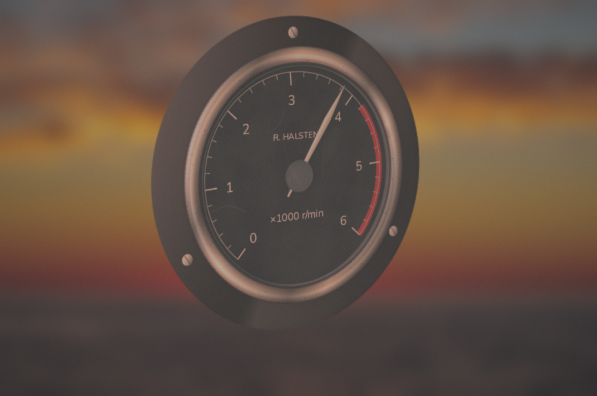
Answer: rpm 3800
